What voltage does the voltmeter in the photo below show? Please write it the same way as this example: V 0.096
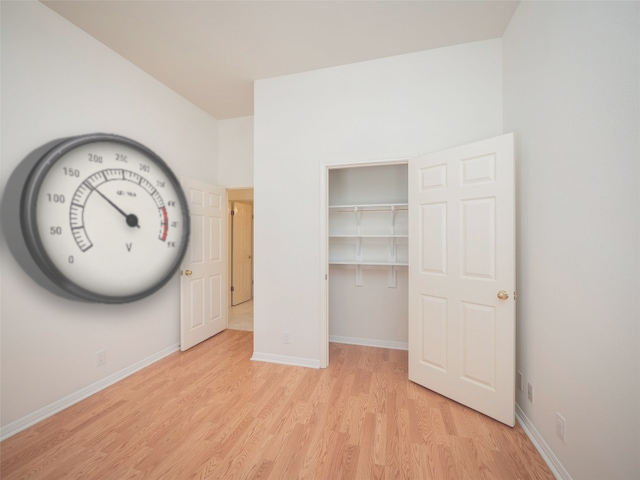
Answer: V 150
